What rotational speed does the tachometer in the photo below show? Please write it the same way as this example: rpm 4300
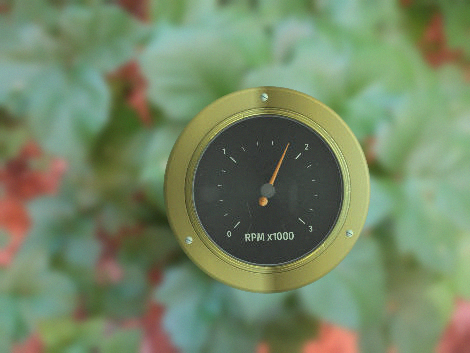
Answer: rpm 1800
